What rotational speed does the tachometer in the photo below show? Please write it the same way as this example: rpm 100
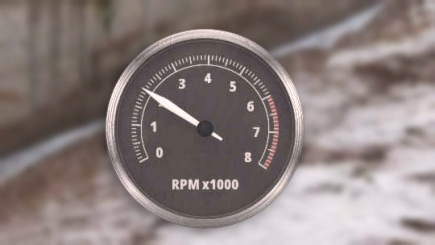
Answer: rpm 2000
